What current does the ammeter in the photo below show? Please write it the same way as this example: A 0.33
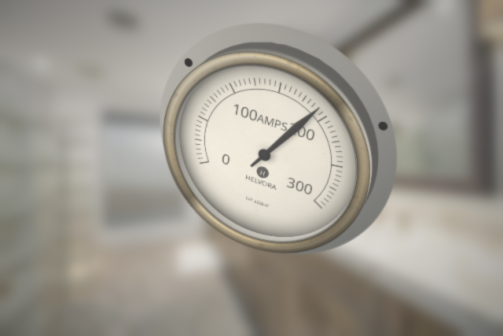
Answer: A 190
